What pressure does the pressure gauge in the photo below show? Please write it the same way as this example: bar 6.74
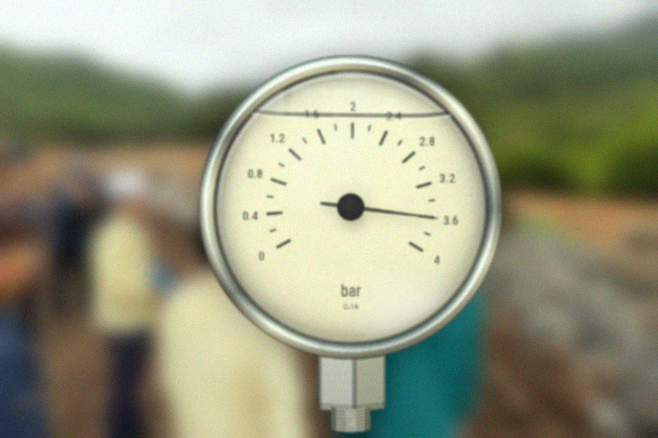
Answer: bar 3.6
